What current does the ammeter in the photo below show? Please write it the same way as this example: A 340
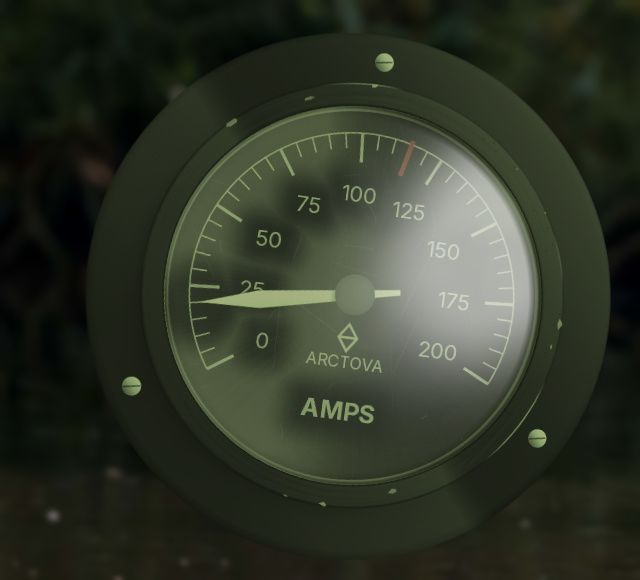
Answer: A 20
